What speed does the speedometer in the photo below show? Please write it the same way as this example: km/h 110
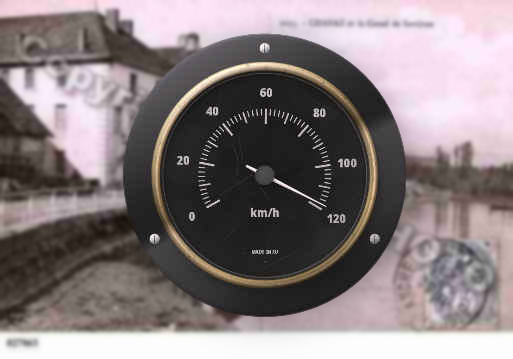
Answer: km/h 118
